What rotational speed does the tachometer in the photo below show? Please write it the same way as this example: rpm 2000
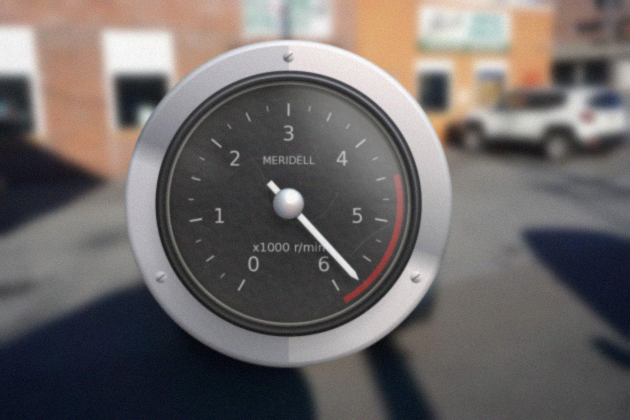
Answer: rpm 5750
